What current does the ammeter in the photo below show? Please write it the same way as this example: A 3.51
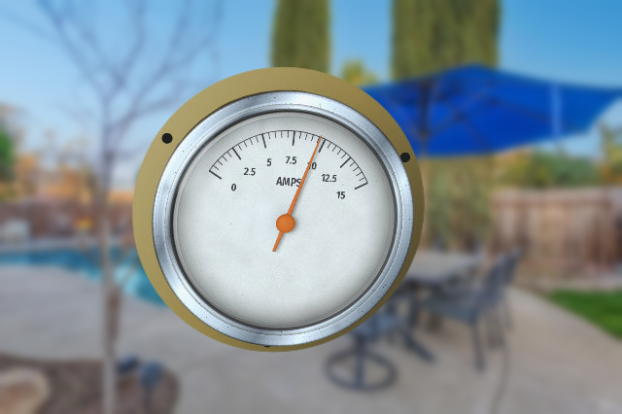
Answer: A 9.5
